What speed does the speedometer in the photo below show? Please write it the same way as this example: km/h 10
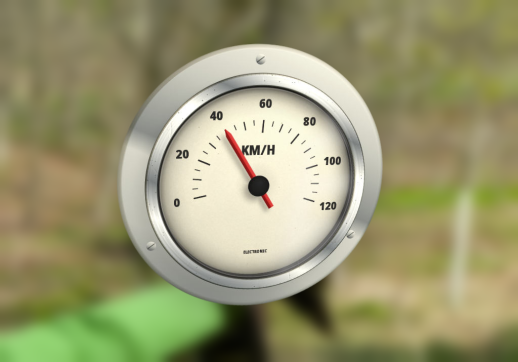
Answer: km/h 40
